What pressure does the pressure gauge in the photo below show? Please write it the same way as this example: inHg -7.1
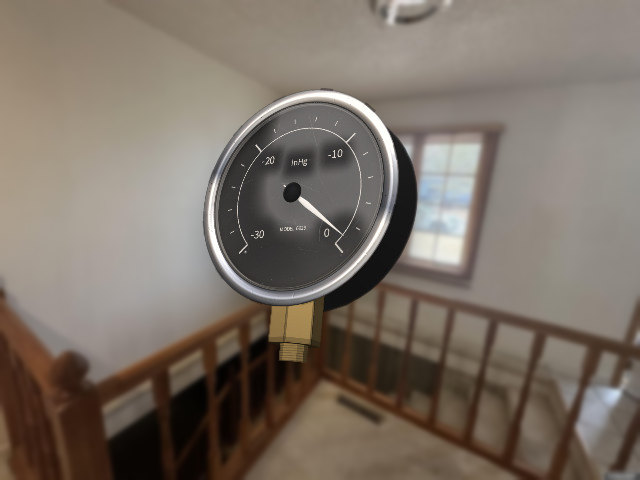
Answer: inHg -1
